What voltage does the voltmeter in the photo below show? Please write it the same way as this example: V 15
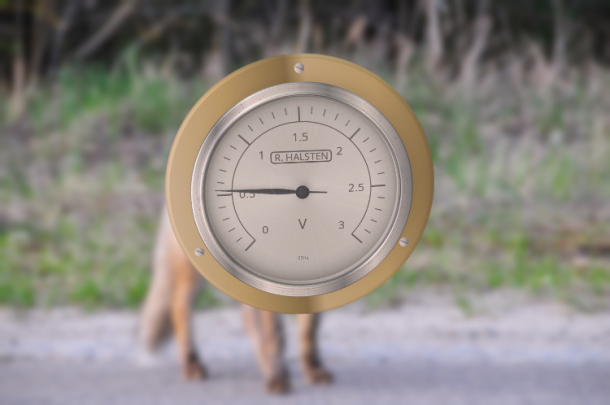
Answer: V 0.55
